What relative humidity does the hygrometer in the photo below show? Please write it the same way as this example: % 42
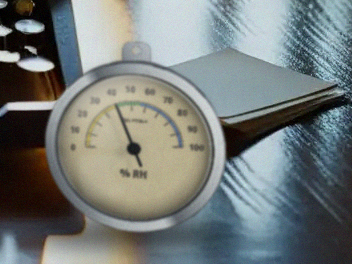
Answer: % 40
